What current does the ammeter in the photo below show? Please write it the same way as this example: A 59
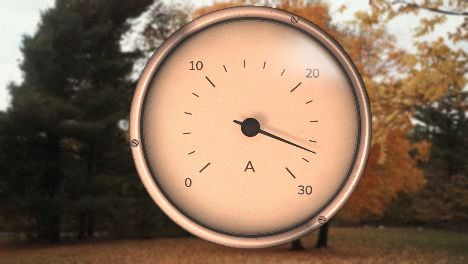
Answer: A 27
